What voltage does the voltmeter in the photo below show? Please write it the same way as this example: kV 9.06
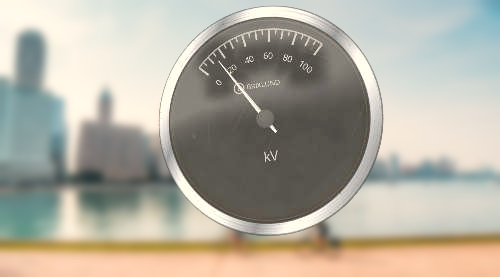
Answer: kV 15
